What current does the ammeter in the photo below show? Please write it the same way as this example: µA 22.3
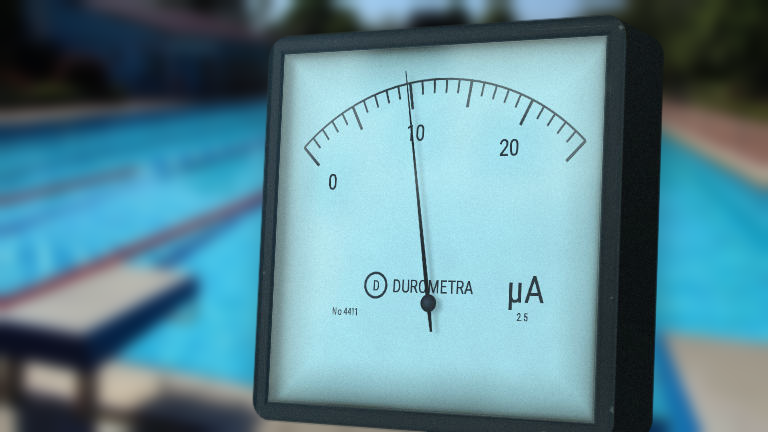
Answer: µA 10
